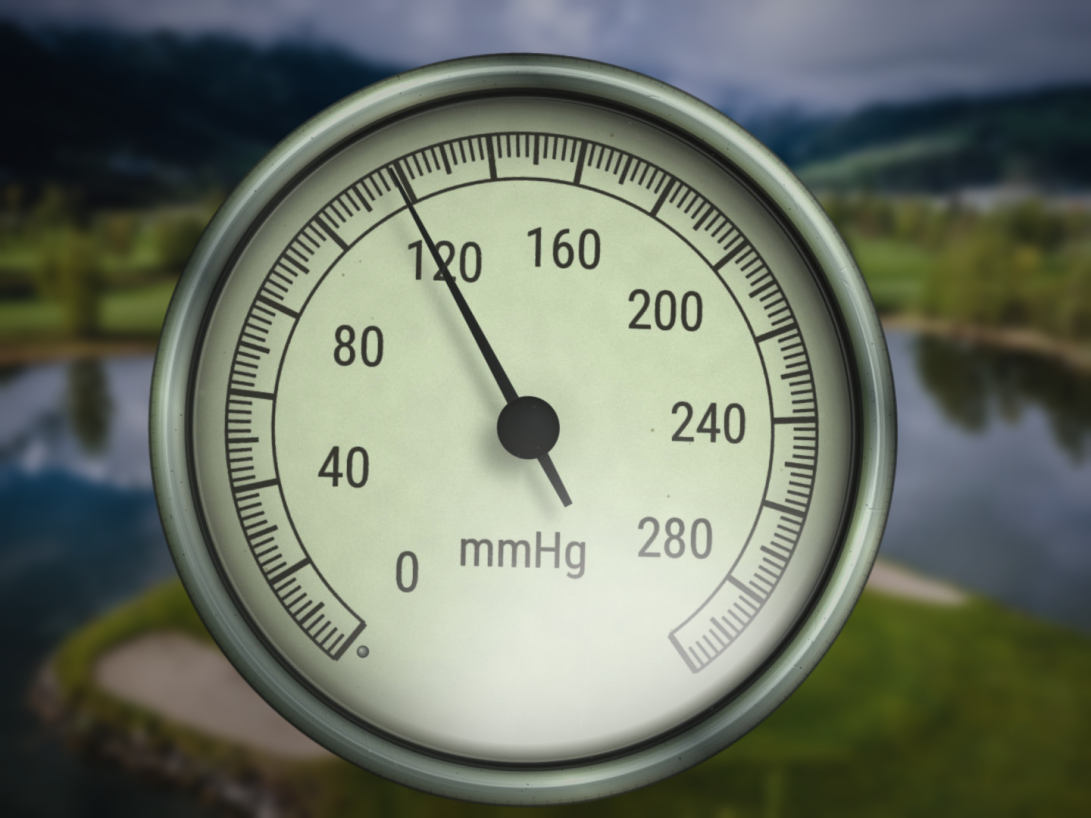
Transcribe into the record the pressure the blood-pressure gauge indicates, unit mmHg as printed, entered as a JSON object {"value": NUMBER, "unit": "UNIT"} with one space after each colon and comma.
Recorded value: {"value": 118, "unit": "mmHg"}
